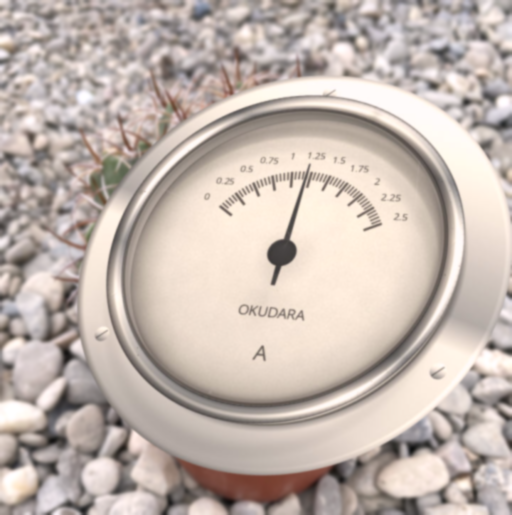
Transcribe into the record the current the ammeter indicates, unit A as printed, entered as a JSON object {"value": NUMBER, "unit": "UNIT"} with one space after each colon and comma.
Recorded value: {"value": 1.25, "unit": "A"}
